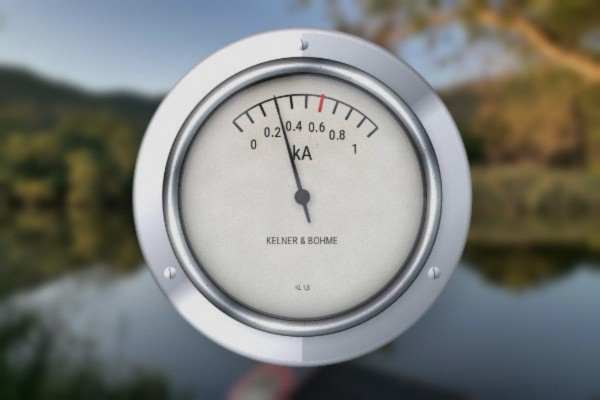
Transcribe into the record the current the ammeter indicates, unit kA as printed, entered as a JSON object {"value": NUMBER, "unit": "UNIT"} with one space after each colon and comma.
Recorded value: {"value": 0.3, "unit": "kA"}
